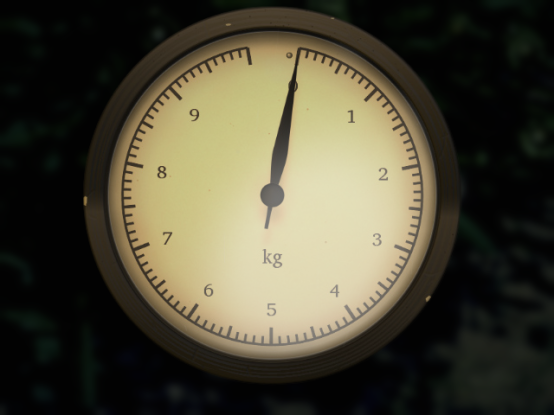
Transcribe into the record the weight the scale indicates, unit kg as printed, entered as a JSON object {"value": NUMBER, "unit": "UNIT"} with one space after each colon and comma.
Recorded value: {"value": 0, "unit": "kg"}
